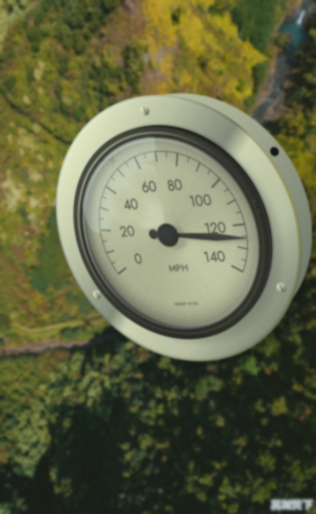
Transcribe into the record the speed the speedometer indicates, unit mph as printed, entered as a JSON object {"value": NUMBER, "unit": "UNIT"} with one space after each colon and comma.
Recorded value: {"value": 125, "unit": "mph"}
